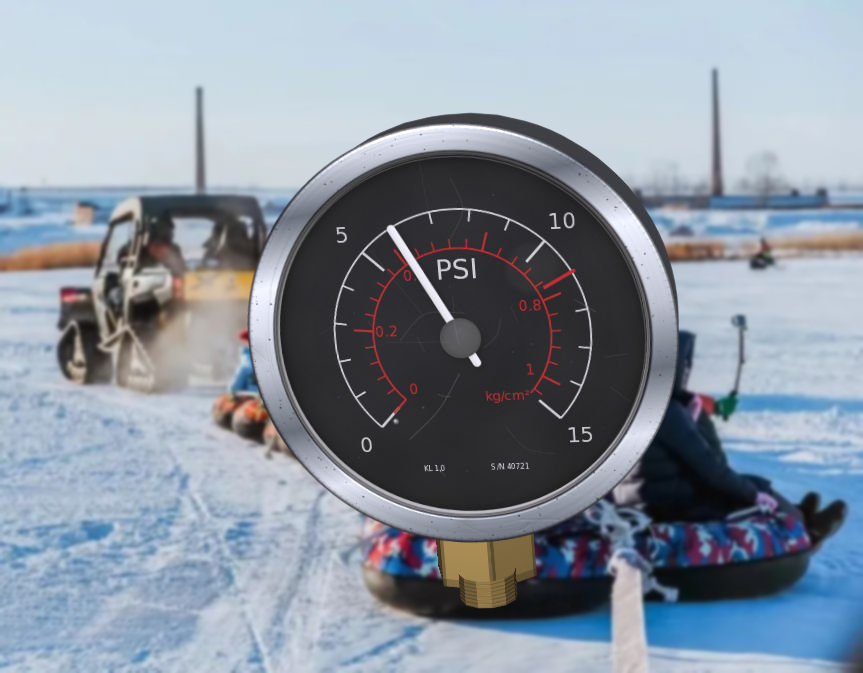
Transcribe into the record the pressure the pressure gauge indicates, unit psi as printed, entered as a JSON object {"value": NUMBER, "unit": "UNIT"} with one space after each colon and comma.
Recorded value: {"value": 6, "unit": "psi"}
